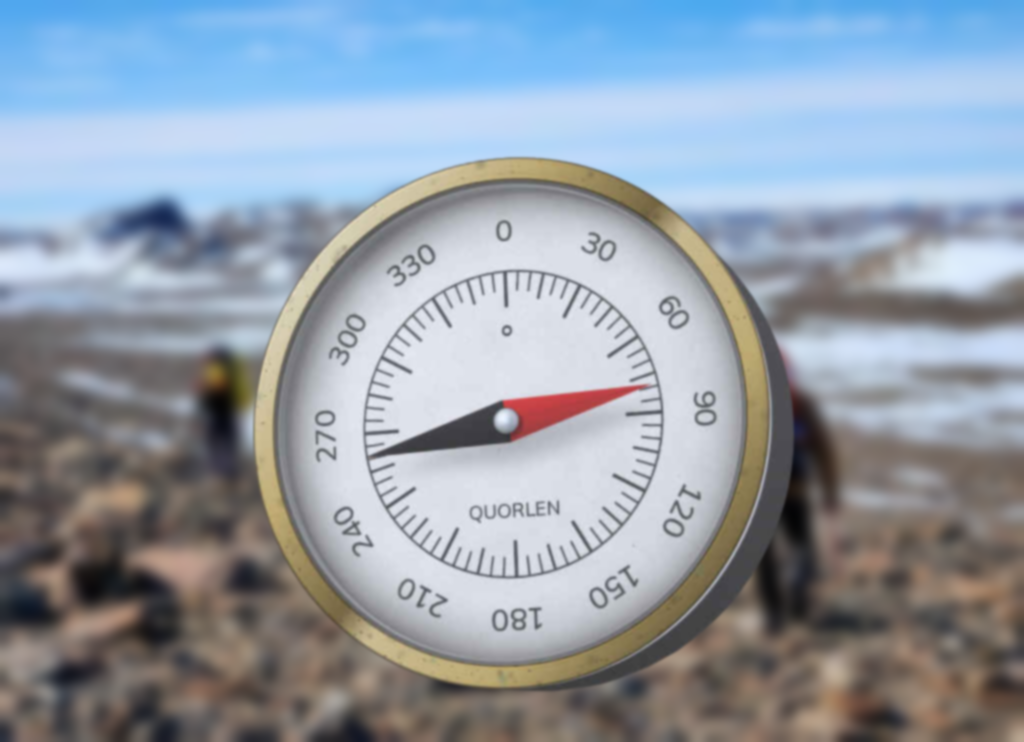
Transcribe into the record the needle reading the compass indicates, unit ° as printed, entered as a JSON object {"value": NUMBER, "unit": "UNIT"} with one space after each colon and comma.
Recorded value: {"value": 80, "unit": "°"}
